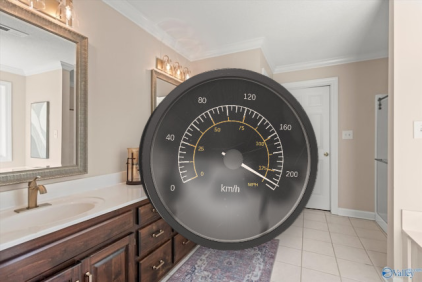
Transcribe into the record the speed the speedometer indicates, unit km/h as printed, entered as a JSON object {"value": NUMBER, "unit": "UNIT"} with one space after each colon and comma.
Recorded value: {"value": 215, "unit": "km/h"}
